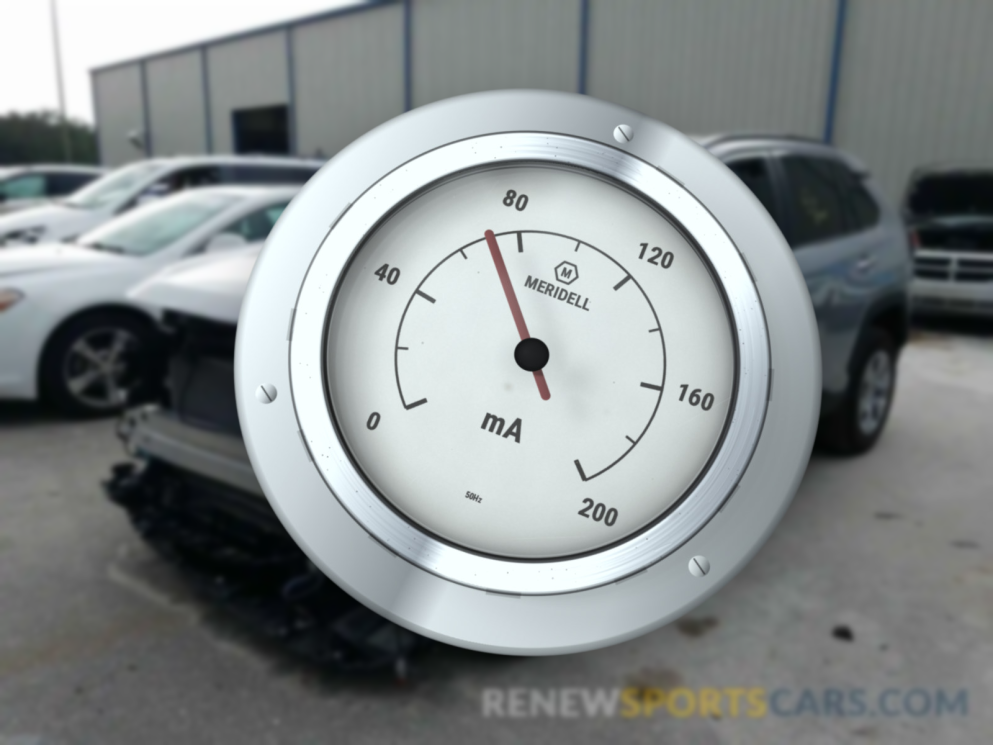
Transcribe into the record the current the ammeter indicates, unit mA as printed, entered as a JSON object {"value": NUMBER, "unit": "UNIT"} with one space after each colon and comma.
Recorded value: {"value": 70, "unit": "mA"}
